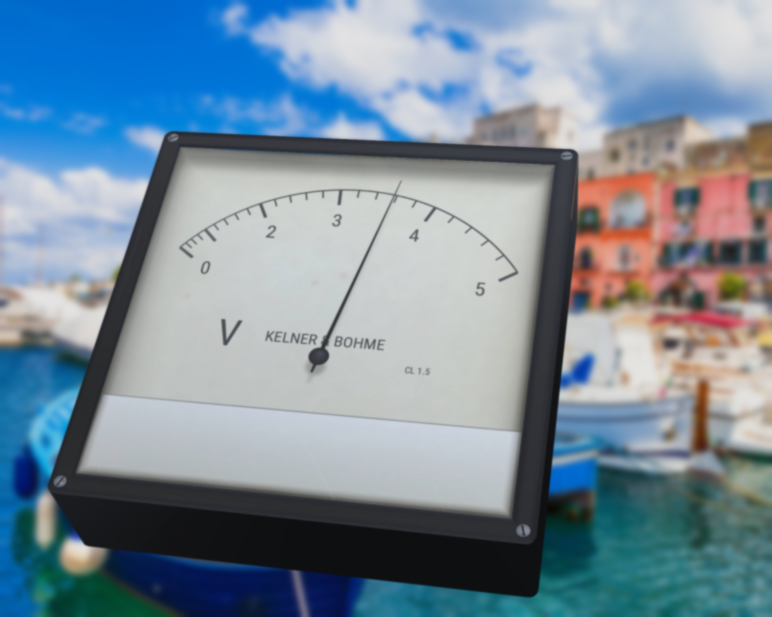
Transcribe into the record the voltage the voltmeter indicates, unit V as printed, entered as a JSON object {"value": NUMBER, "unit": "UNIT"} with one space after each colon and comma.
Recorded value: {"value": 3.6, "unit": "V"}
